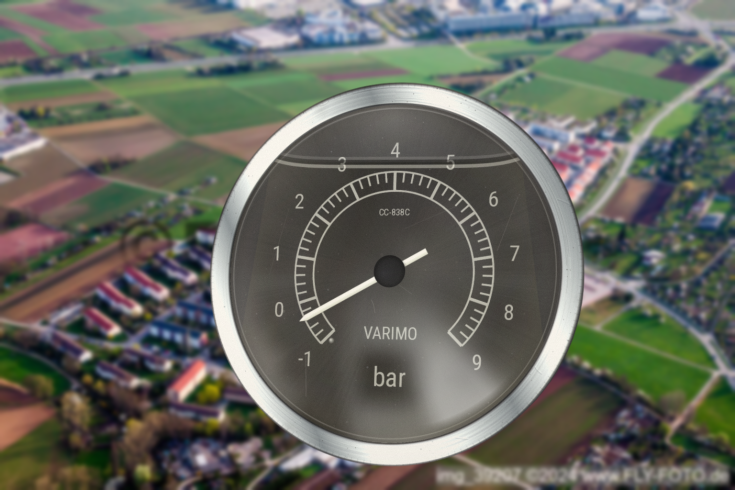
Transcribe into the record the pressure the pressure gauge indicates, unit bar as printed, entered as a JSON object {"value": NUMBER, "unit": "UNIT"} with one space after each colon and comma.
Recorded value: {"value": -0.4, "unit": "bar"}
